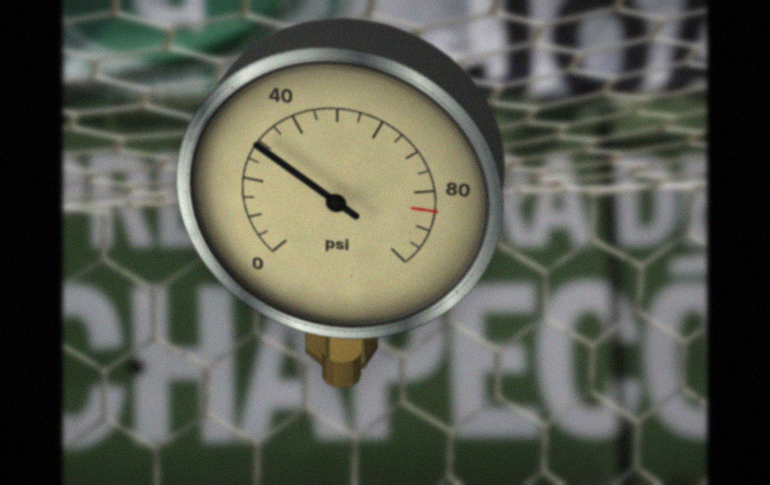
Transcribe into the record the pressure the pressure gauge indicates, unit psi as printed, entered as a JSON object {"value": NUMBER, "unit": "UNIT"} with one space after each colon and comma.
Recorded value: {"value": 30, "unit": "psi"}
